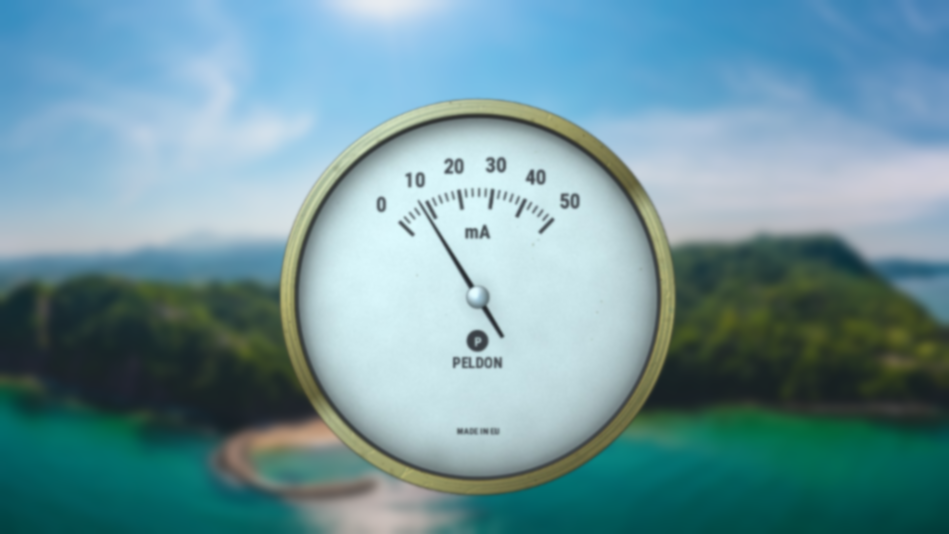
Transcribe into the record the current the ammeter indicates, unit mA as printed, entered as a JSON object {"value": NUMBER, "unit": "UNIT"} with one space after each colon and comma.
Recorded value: {"value": 8, "unit": "mA"}
